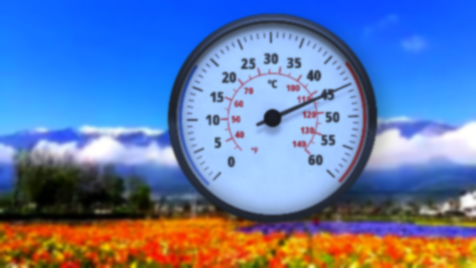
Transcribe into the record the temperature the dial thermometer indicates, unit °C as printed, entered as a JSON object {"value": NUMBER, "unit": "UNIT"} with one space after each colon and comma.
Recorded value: {"value": 45, "unit": "°C"}
